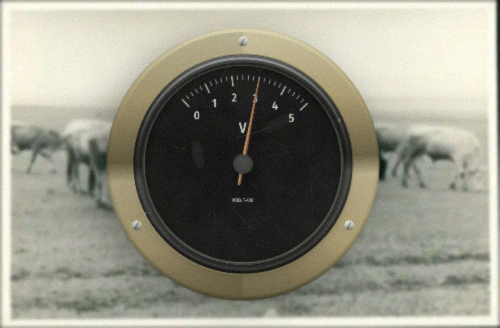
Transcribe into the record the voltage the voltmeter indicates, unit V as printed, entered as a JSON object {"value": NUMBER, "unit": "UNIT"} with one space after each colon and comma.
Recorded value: {"value": 3, "unit": "V"}
